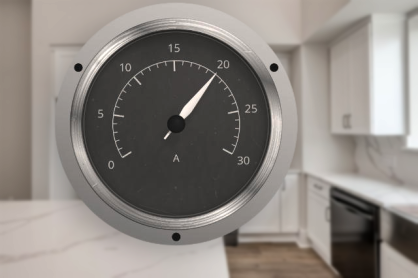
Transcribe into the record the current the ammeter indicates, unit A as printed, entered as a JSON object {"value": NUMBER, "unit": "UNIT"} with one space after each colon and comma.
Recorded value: {"value": 20, "unit": "A"}
